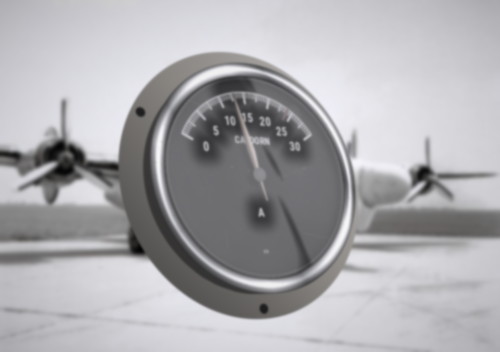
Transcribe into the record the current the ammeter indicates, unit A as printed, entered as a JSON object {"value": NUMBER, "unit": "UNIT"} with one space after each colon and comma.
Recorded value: {"value": 12.5, "unit": "A"}
